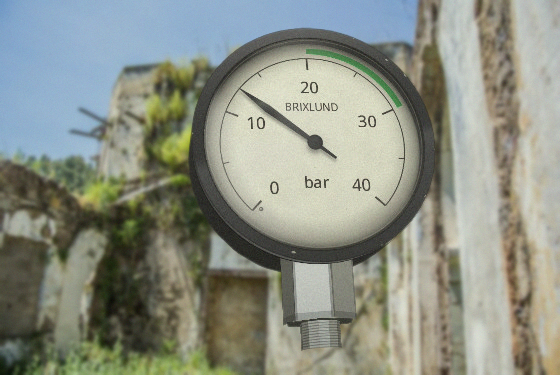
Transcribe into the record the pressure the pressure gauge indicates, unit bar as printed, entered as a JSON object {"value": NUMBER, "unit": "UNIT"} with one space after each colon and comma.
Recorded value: {"value": 12.5, "unit": "bar"}
